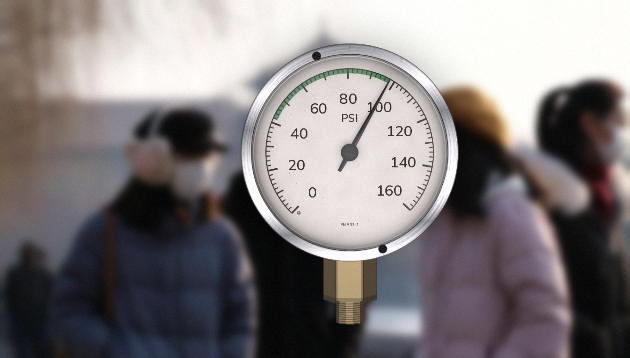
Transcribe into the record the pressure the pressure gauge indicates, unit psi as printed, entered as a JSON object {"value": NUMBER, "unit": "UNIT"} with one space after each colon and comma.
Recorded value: {"value": 98, "unit": "psi"}
